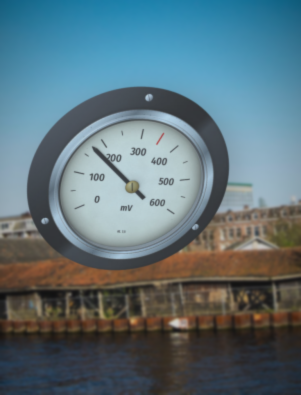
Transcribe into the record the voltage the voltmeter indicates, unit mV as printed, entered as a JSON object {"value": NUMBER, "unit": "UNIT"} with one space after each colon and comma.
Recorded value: {"value": 175, "unit": "mV"}
